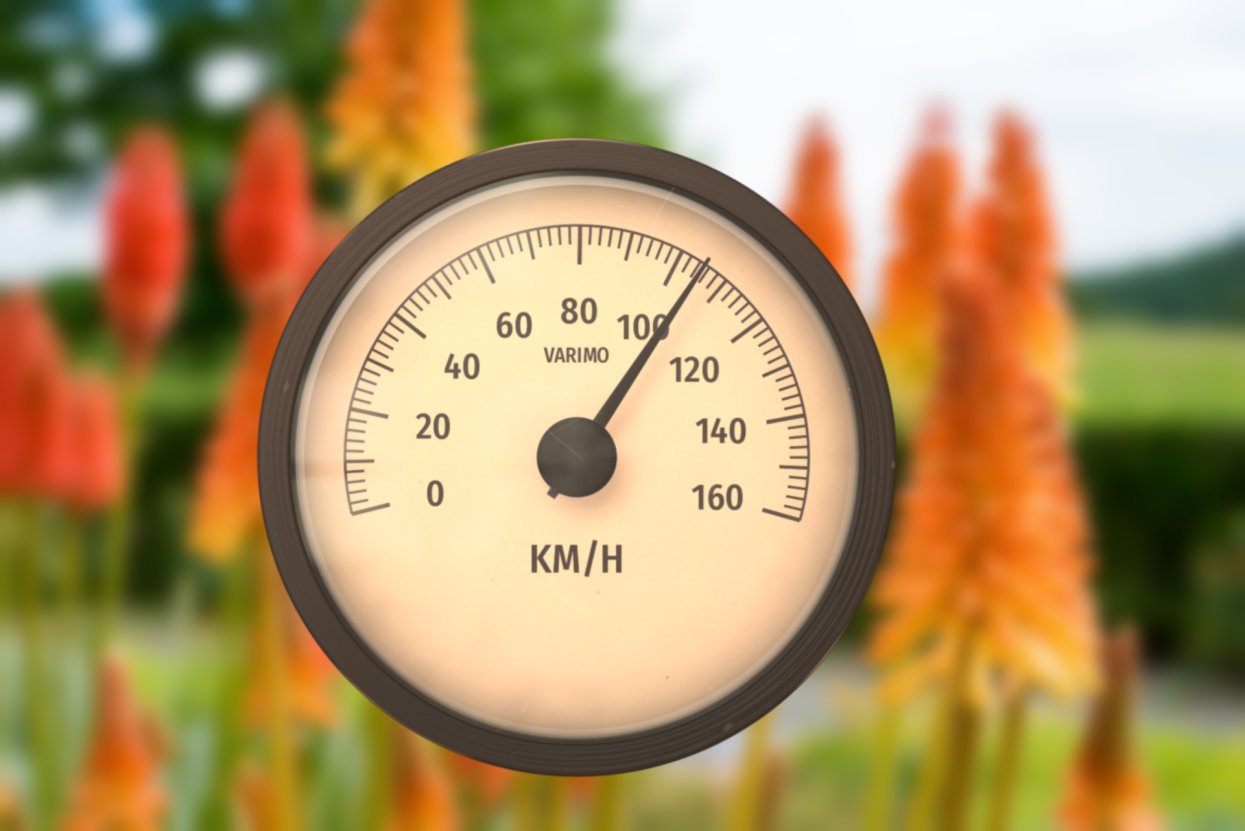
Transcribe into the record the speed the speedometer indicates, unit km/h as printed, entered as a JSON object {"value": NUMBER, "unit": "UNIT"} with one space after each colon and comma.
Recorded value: {"value": 105, "unit": "km/h"}
